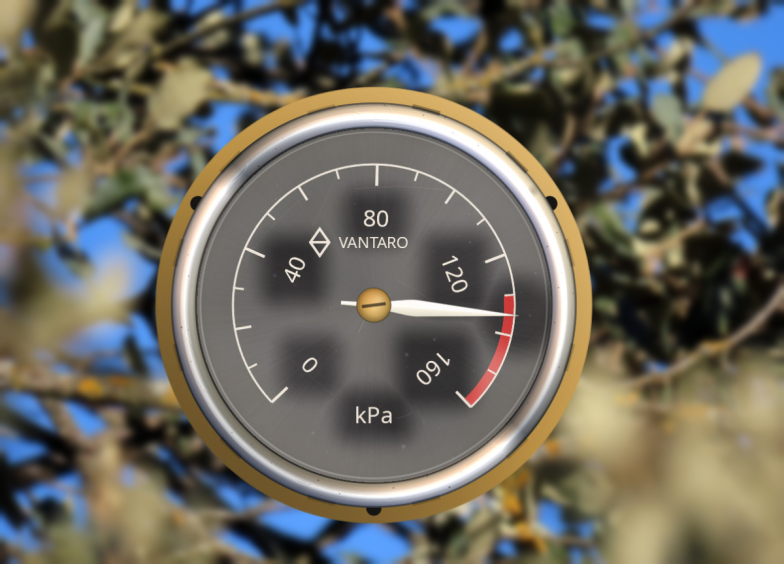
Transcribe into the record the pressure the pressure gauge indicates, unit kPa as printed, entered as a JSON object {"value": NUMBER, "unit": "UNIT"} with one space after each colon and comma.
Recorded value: {"value": 135, "unit": "kPa"}
